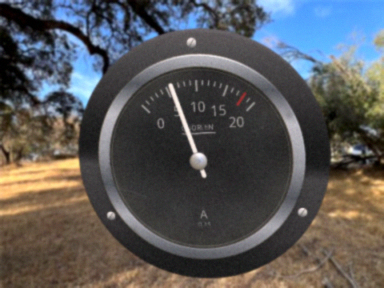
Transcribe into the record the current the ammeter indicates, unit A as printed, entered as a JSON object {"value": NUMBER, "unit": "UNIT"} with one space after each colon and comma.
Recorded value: {"value": 6, "unit": "A"}
